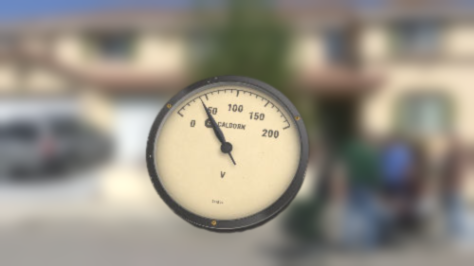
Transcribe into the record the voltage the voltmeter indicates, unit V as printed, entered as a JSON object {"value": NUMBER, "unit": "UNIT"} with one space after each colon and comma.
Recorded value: {"value": 40, "unit": "V"}
